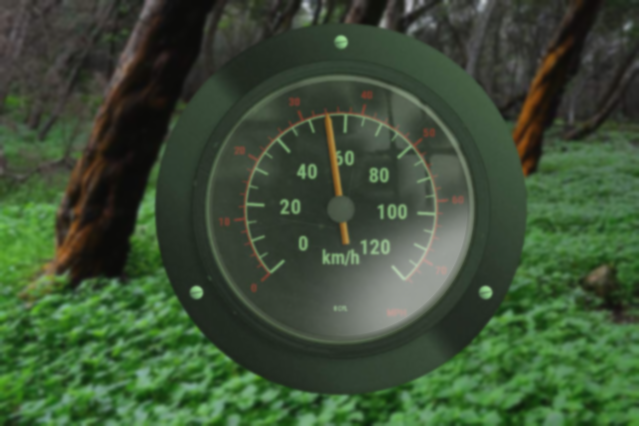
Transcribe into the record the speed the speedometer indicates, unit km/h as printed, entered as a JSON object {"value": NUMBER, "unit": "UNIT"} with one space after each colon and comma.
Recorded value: {"value": 55, "unit": "km/h"}
